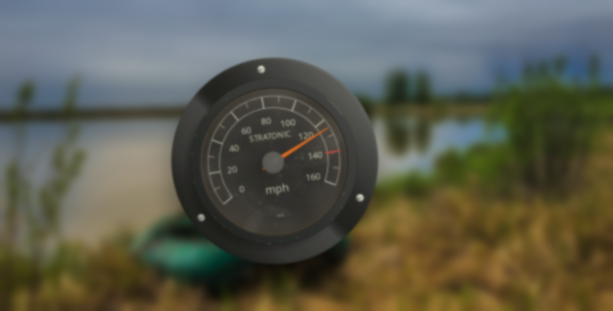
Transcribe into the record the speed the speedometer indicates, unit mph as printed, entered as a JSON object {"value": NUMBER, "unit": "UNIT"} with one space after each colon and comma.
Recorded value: {"value": 125, "unit": "mph"}
